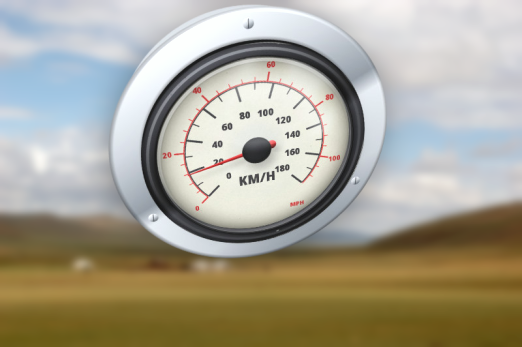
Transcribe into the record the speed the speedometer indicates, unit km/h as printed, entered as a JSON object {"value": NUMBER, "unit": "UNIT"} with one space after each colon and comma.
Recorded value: {"value": 20, "unit": "km/h"}
